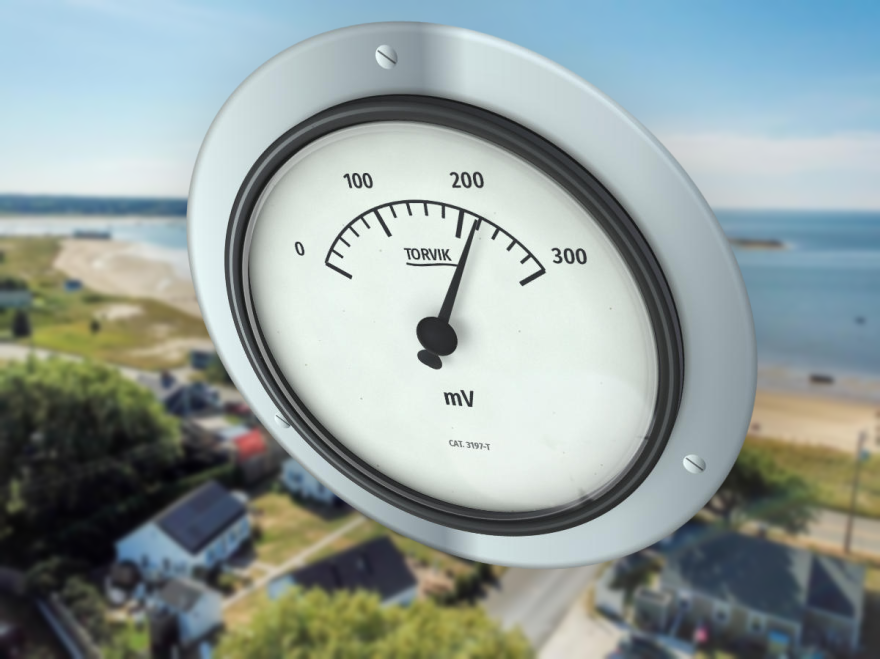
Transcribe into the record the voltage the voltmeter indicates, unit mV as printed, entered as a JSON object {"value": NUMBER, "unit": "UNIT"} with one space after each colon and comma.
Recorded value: {"value": 220, "unit": "mV"}
